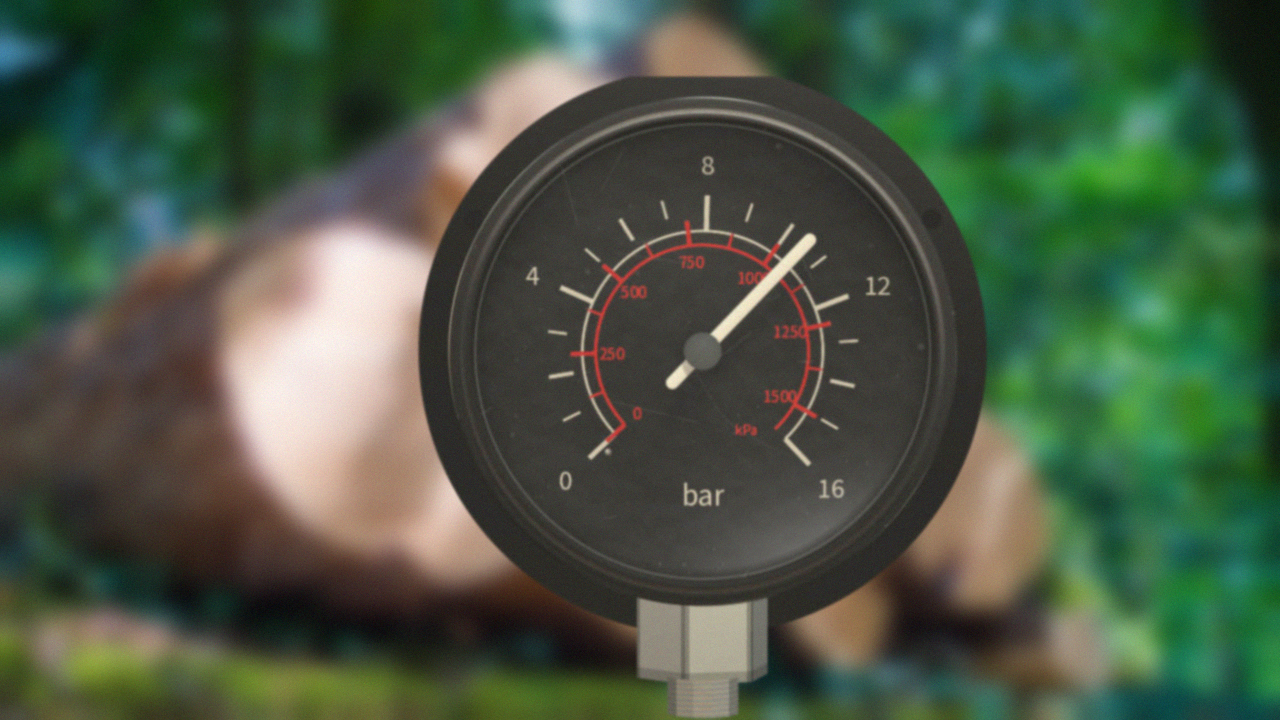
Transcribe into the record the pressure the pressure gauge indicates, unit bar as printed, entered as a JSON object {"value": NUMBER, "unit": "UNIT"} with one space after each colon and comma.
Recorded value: {"value": 10.5, "unit": "bar"}
